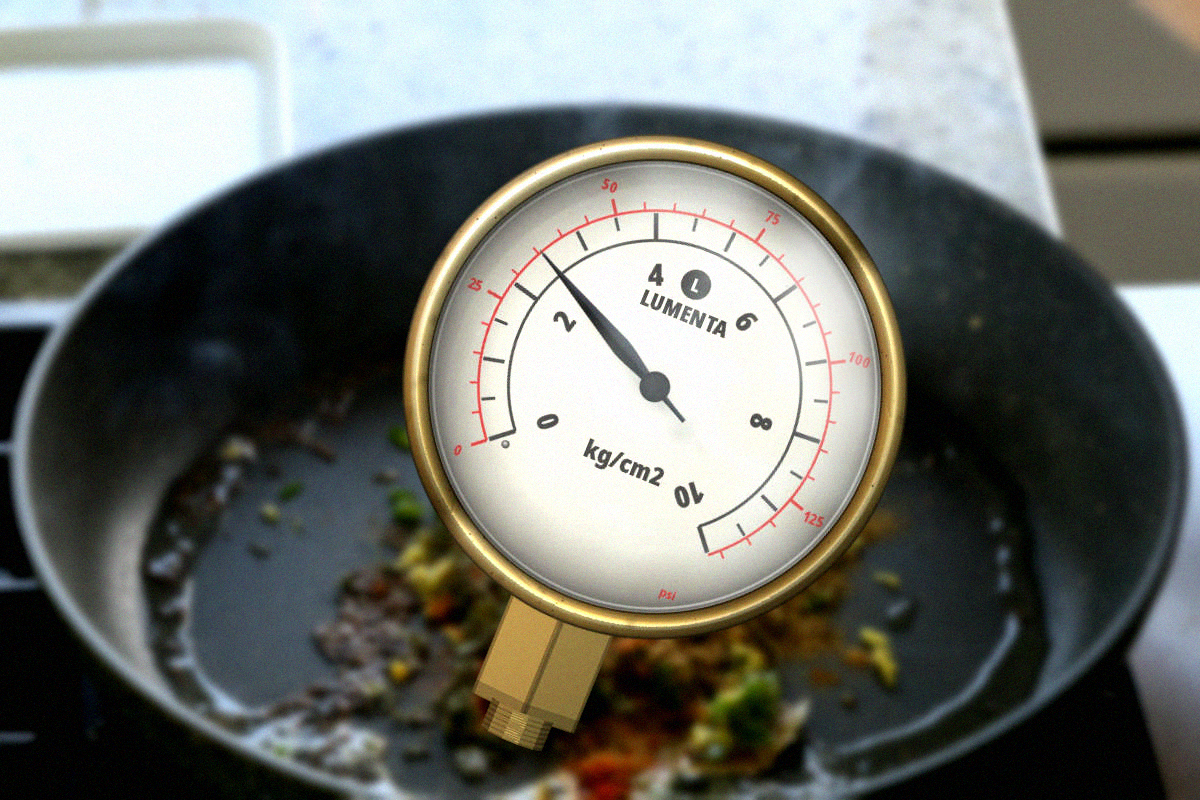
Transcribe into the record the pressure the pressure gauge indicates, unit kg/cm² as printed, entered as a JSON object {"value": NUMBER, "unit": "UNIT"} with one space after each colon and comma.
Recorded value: {"value": 2.5, "unit": "kg/cm²"}
